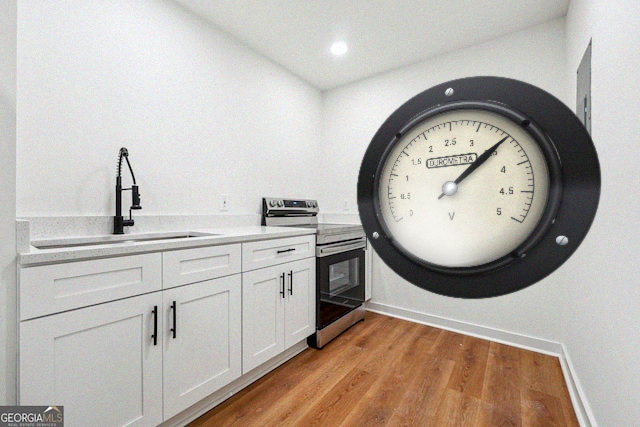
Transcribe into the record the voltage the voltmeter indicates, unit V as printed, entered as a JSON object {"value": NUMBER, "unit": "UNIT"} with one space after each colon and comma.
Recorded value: {"value": 3.5, "unit": "V"}
